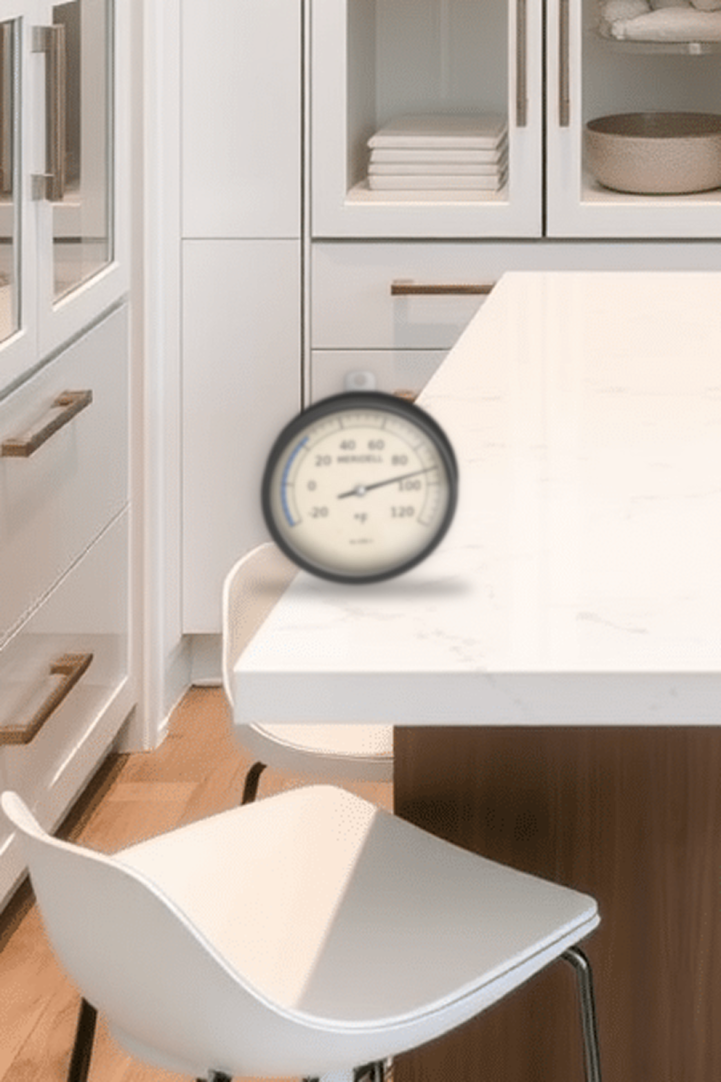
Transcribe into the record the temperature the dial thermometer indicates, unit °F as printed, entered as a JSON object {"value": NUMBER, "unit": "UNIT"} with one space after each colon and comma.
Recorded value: {"value": 92, "unit": "°F"}
